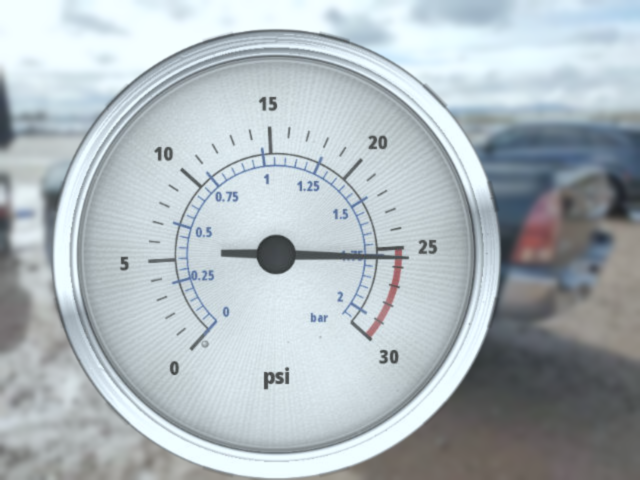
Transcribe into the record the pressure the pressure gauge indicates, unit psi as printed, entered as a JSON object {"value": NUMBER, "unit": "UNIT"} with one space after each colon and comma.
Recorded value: {"value": 25.5, "unit": "psi"}
